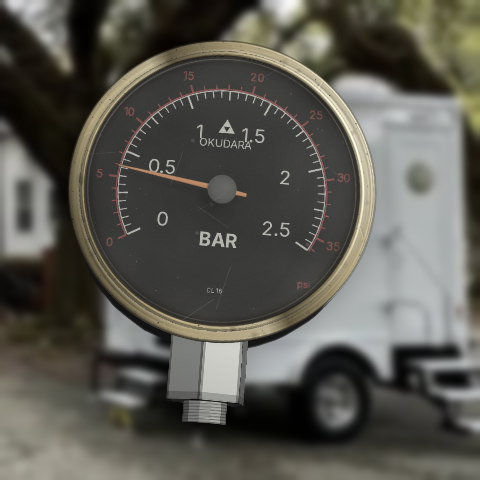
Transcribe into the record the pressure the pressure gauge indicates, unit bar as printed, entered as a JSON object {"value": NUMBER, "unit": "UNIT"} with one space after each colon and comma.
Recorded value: {"value": 0.4, "unit": "bar"}
